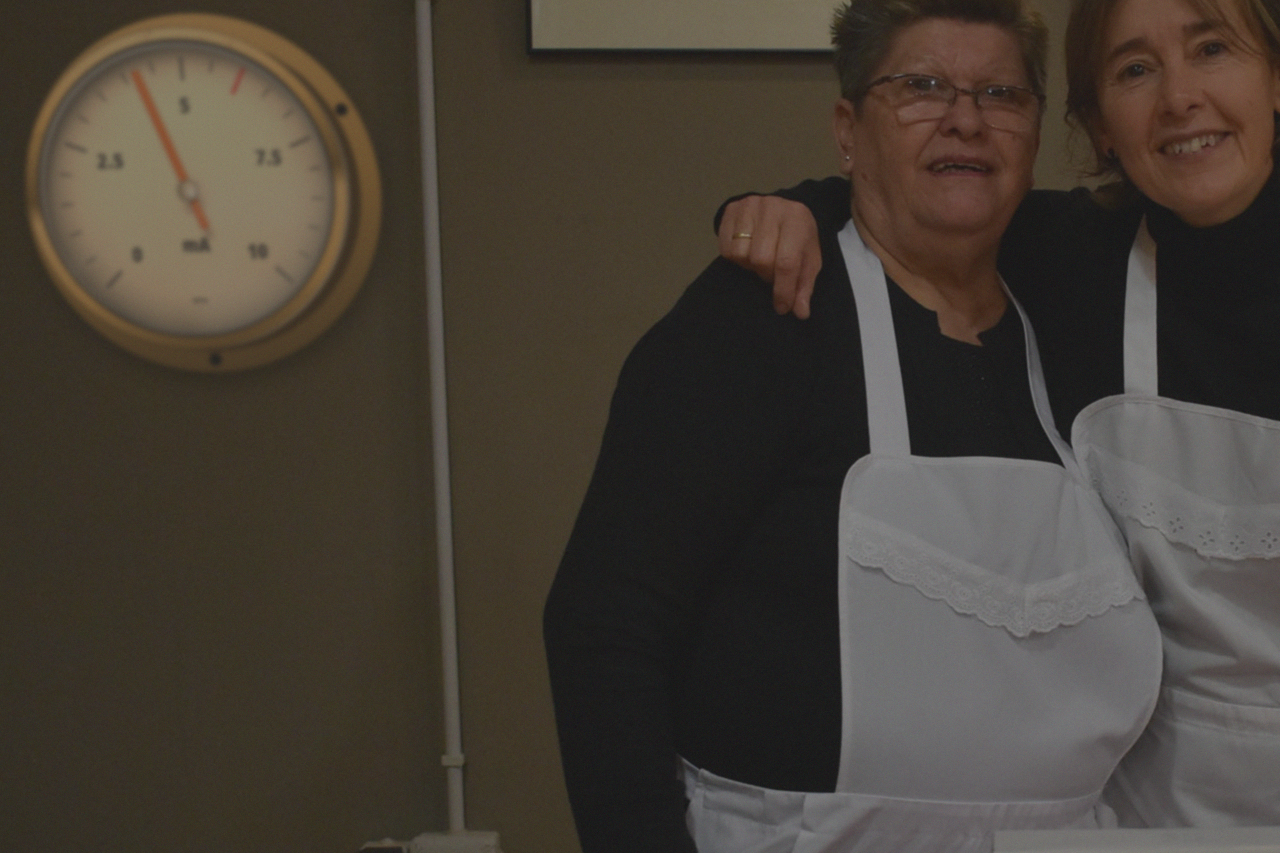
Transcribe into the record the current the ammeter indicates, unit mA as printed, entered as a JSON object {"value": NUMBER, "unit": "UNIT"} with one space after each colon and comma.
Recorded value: {"value": 4.25, "unit": "mA"}
